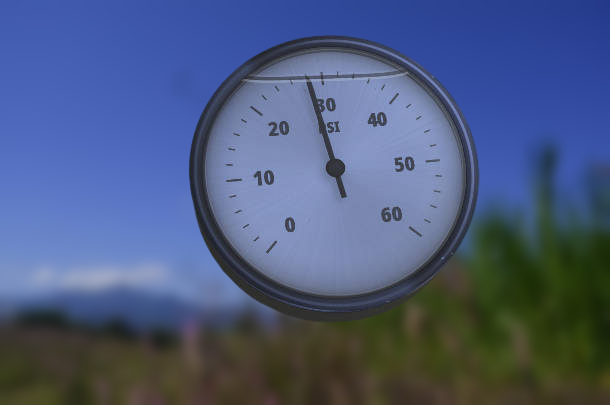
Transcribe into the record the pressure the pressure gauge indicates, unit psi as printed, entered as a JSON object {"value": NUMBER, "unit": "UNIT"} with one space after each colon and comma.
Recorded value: {"value": 28, "unit": "psi"}
